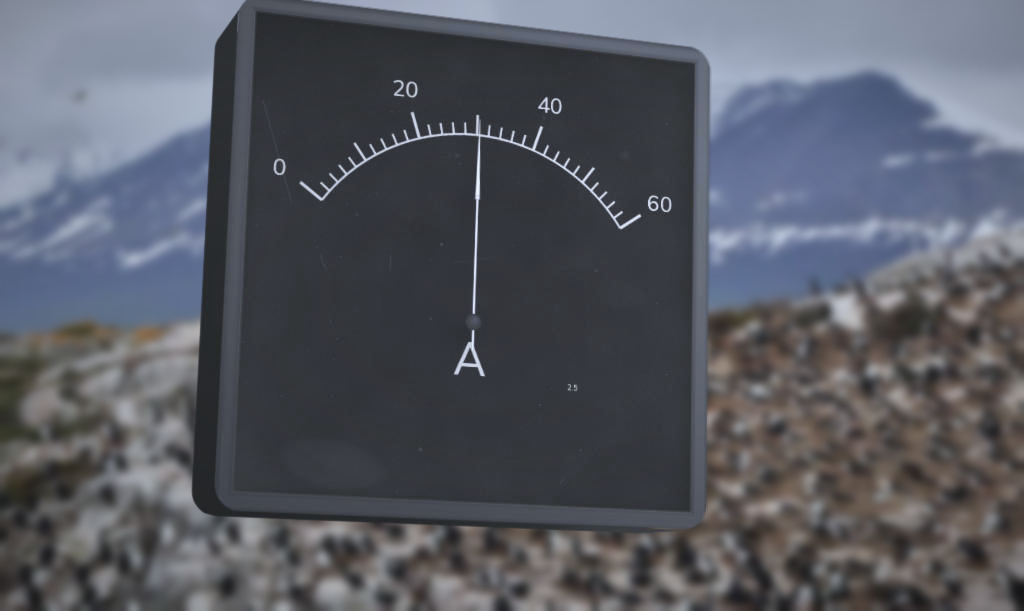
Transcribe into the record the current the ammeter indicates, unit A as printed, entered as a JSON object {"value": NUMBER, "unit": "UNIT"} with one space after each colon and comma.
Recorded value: {"value": 30, "unit": "A"}
